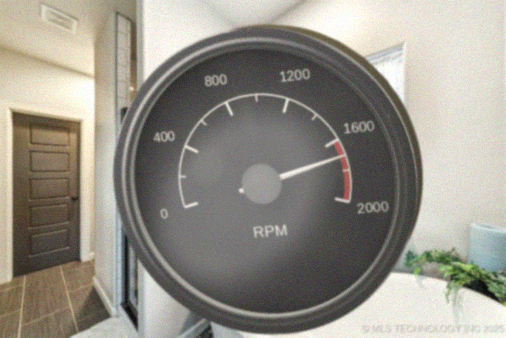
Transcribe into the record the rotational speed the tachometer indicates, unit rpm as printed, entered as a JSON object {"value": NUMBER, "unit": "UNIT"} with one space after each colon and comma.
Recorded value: {"value": 1700, "unit": "rpm"}
